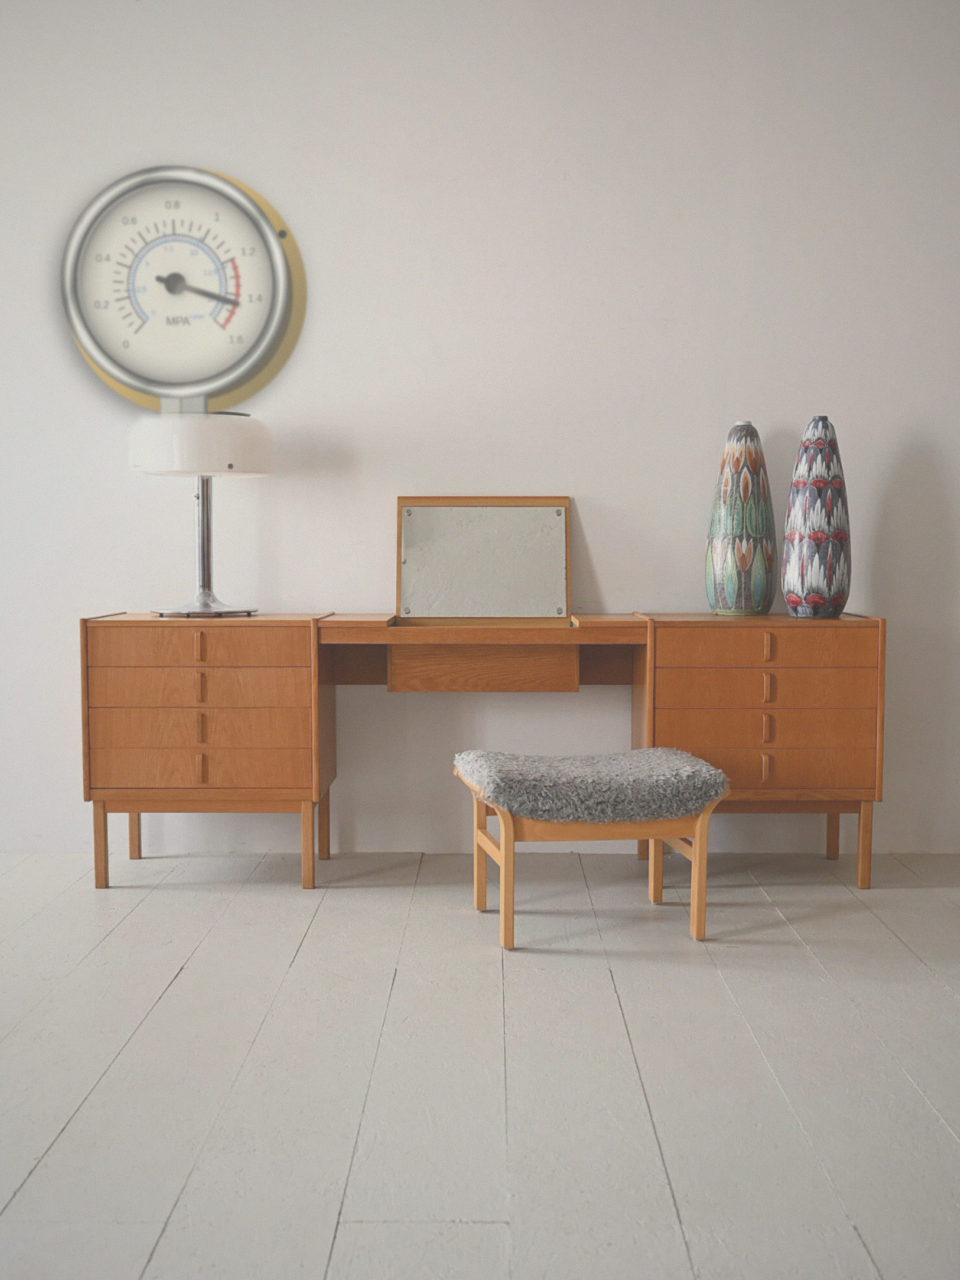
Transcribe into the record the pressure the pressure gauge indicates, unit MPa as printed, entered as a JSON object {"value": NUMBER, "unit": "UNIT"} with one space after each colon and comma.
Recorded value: {"value": 1.45, "unit": "MPa"}
